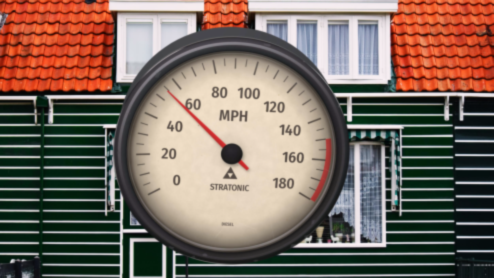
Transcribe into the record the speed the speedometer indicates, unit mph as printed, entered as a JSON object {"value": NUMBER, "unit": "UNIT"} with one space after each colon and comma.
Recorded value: {"value": 55, "unit": "mph"}
